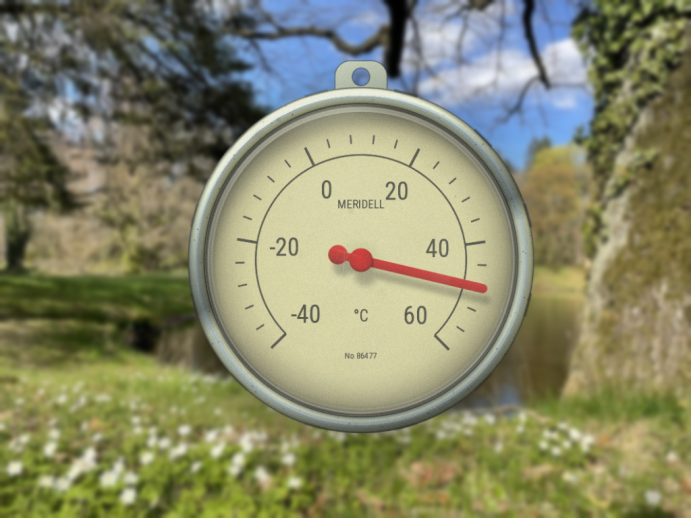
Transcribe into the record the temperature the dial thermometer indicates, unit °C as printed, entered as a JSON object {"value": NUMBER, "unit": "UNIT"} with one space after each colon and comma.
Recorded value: {"value": 48, "unit": "°C"}
